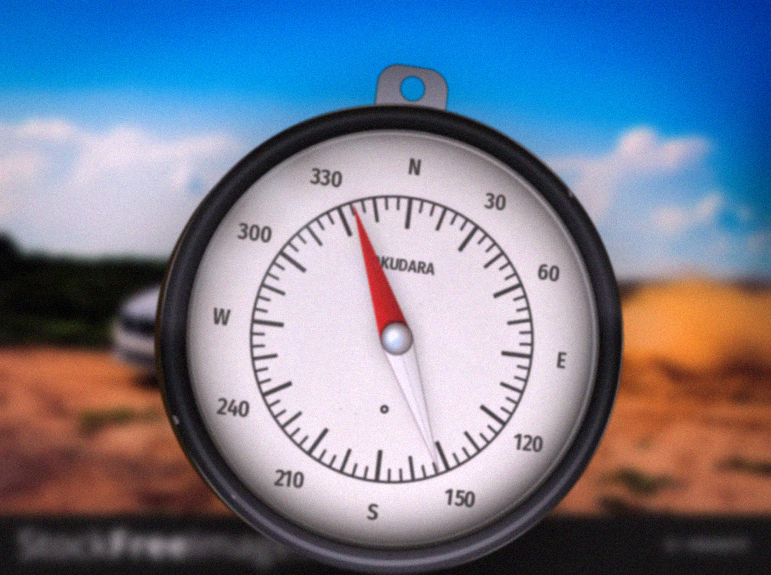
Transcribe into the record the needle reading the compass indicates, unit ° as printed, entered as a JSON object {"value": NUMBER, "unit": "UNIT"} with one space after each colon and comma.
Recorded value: {"value": 335, "unit": "°"}
